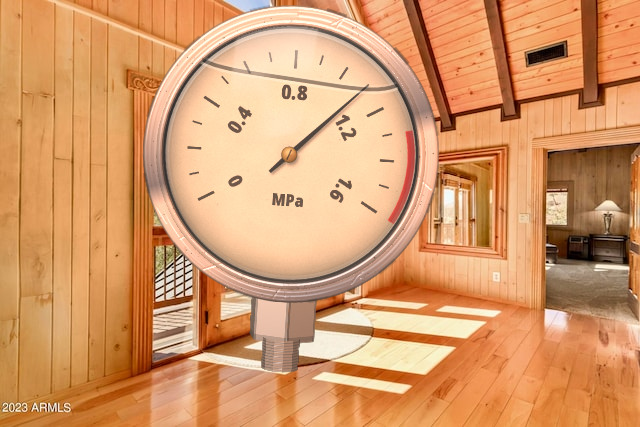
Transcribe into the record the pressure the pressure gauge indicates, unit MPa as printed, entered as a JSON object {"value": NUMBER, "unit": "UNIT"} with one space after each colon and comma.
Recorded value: {"value": 1.1, "unit": "MPa"}
